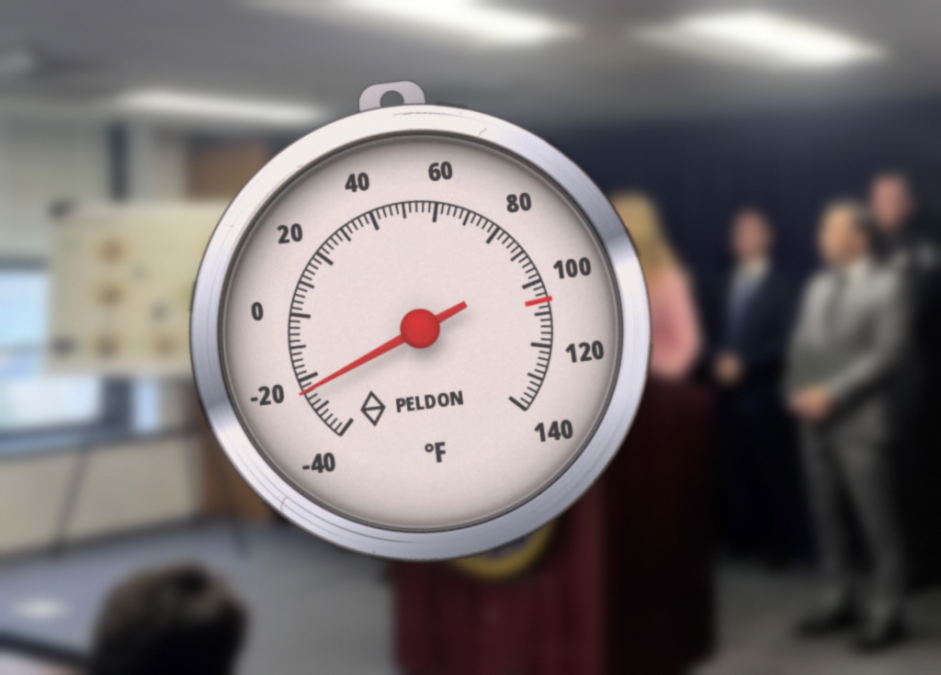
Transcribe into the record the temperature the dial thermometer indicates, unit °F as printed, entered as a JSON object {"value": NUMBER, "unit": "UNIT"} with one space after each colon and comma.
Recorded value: {"value": -24, "unit": "°F"}
